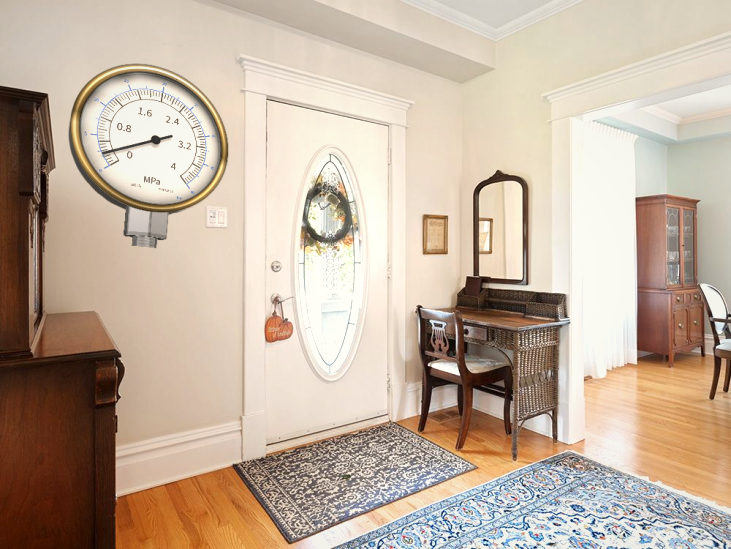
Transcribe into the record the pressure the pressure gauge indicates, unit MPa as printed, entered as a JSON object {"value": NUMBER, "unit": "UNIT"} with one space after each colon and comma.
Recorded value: {"value": 0.2, "unit": "MPa"}
